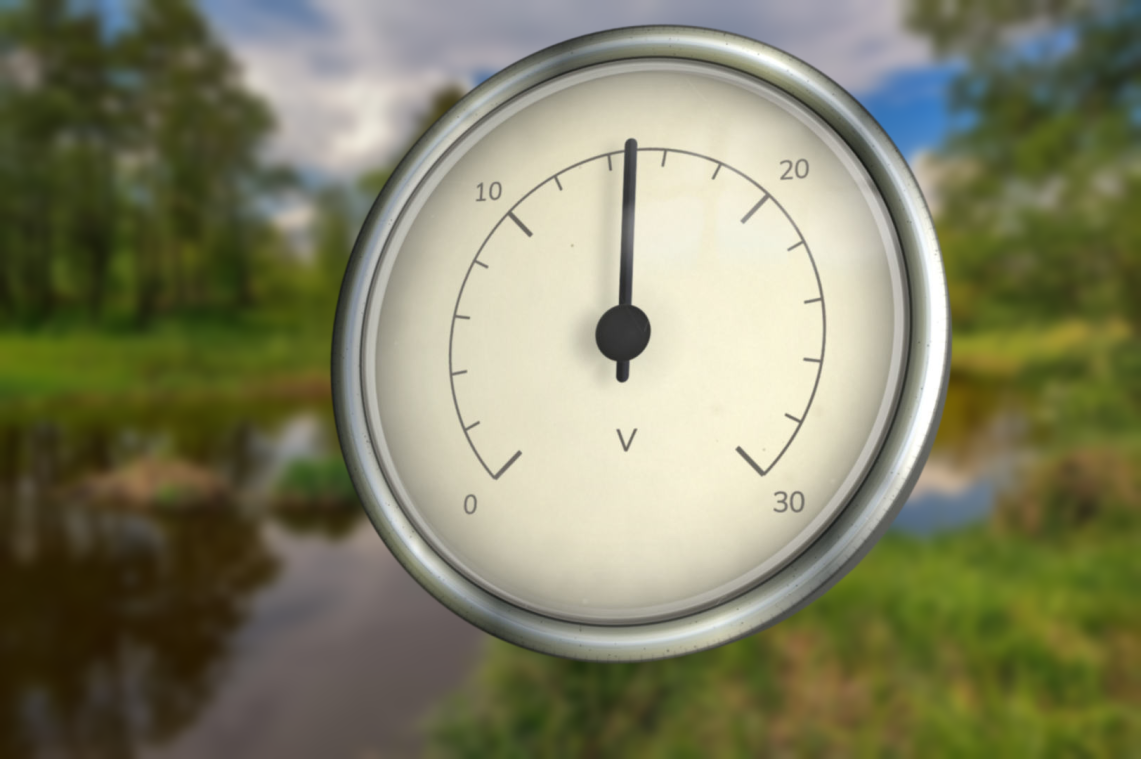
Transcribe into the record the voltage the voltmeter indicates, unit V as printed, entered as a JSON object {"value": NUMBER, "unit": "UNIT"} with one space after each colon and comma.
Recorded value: {"value": 15, "unit": "V"}
